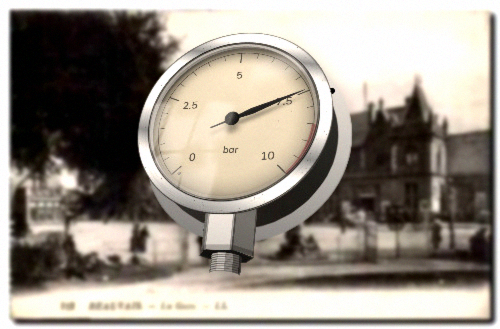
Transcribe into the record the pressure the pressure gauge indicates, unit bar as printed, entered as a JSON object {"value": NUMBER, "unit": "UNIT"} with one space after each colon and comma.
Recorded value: {"value": 7.5, "unit": "bar"}
